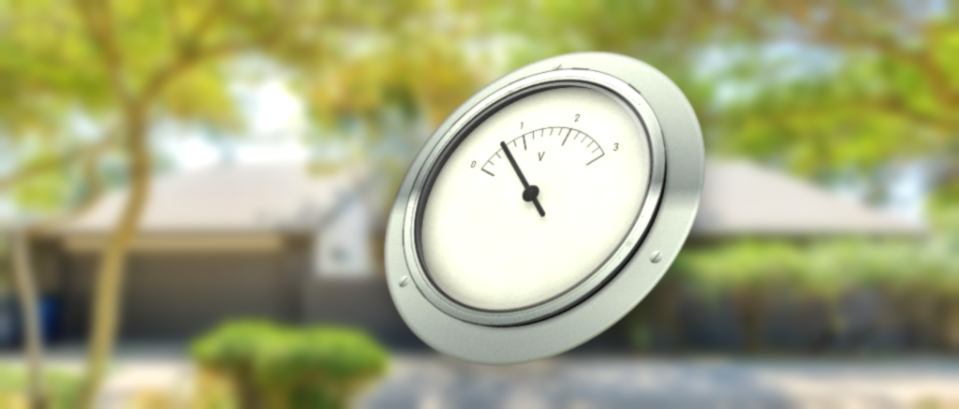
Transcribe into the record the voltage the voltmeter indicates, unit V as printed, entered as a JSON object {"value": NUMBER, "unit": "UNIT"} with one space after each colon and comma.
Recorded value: {"value": 0.6, "unit": "V"}
